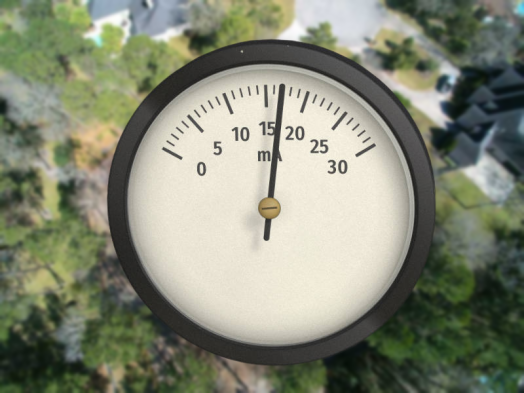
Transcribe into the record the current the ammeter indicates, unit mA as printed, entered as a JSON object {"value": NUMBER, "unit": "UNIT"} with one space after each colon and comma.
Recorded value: {"value": 17, "unit": "mA"}
